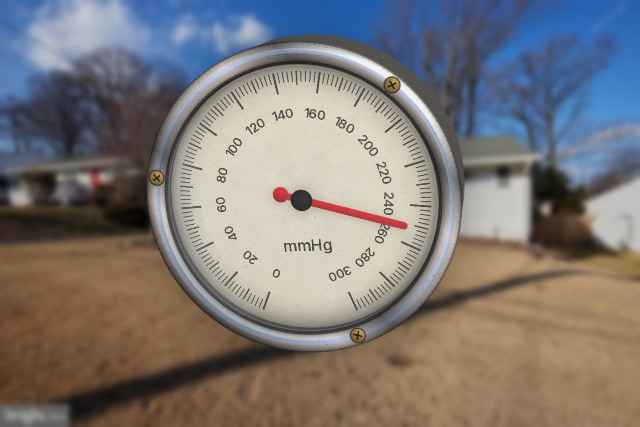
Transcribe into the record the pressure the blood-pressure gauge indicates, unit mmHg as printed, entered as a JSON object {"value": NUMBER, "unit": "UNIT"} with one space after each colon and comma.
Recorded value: {"value": 250, "unit": "mmHg"}
